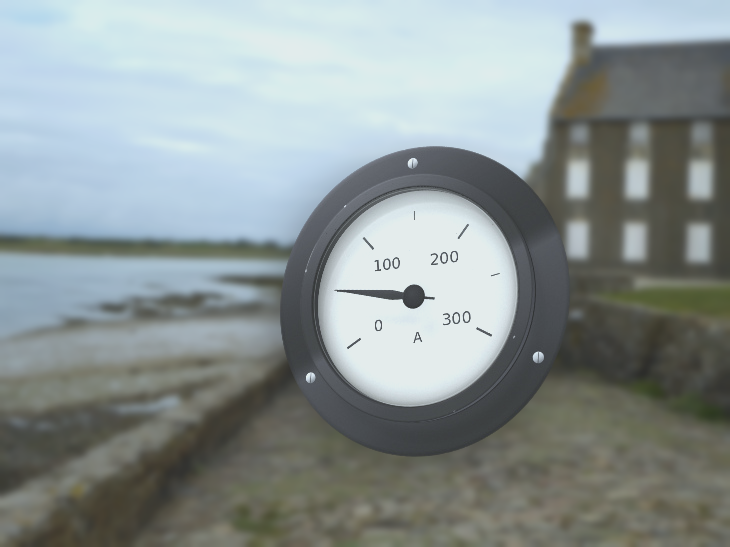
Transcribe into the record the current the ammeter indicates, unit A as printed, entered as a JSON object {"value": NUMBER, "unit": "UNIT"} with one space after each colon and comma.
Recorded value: {"value": 50, "unit": "A"}
